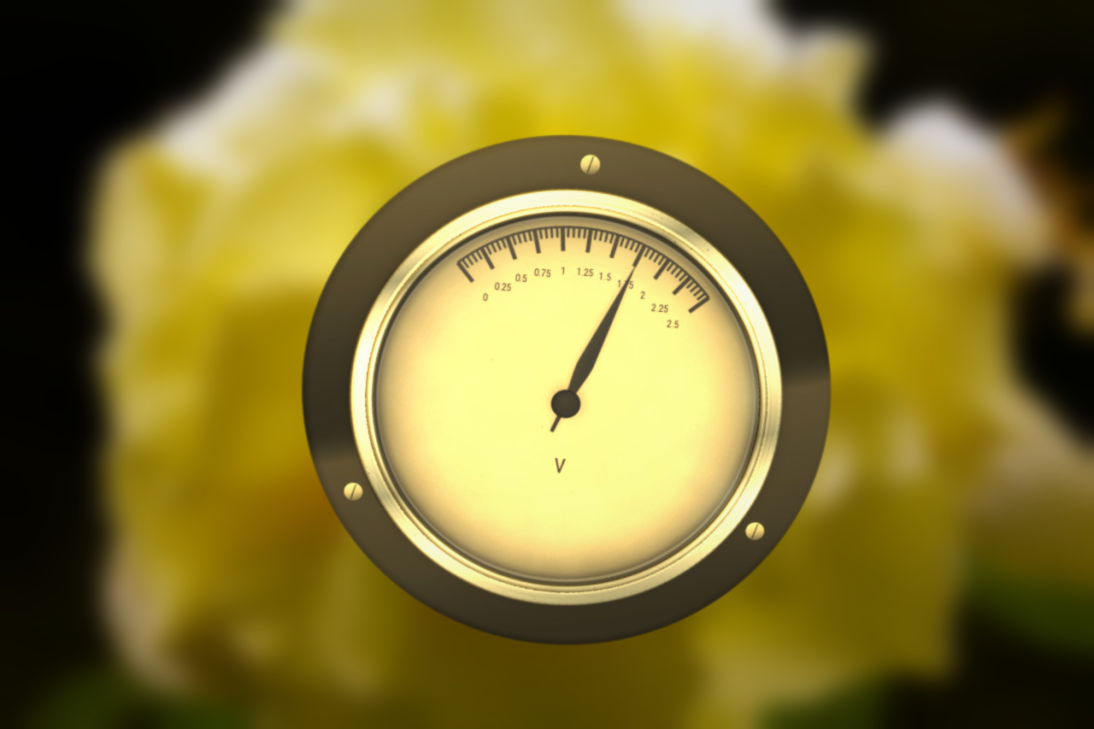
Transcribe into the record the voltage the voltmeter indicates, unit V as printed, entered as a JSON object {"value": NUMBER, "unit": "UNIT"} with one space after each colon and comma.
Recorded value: {"value": 1.75, "unit": "V"}
